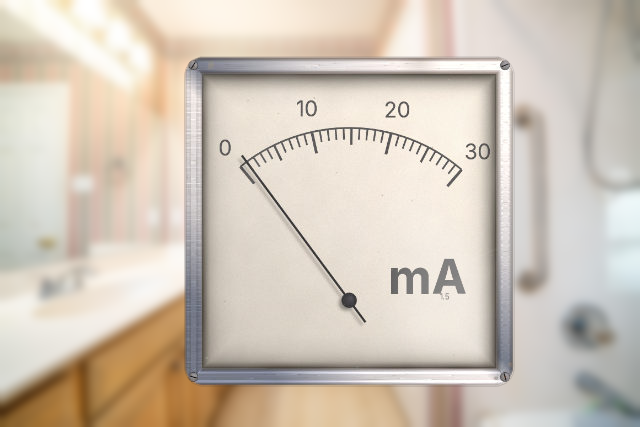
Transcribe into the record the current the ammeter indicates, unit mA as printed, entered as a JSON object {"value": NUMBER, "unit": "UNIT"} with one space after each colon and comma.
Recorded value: {"value": 1, "unit": "mA"}
